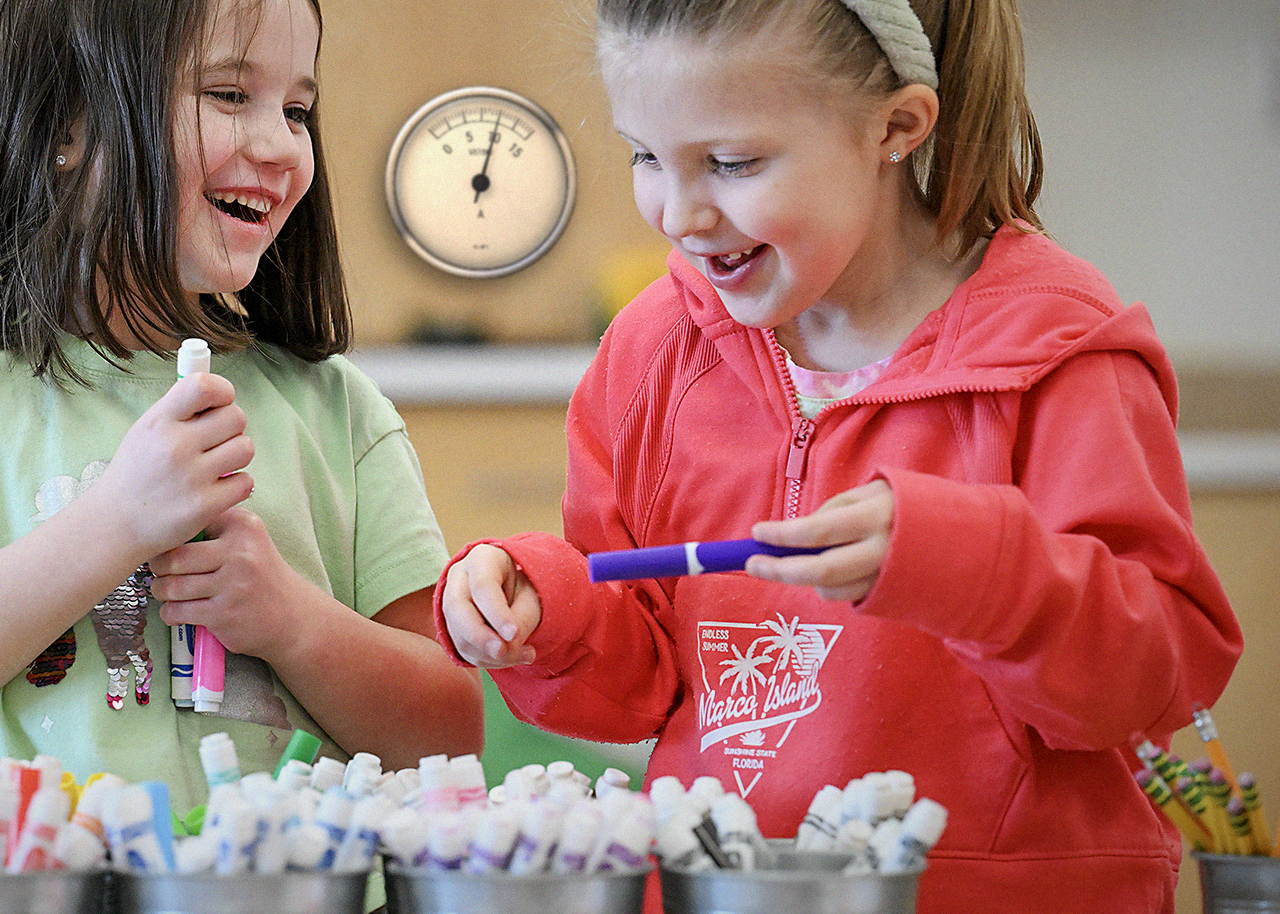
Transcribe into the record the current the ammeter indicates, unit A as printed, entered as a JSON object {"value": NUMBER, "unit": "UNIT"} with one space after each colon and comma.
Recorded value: {"value": 10, "unit": "A"}
